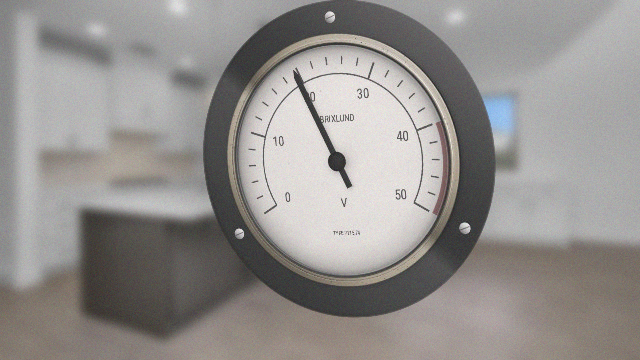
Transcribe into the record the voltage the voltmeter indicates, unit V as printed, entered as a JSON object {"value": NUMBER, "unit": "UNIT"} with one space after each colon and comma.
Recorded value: {"value": 20, "unit": "V"}
